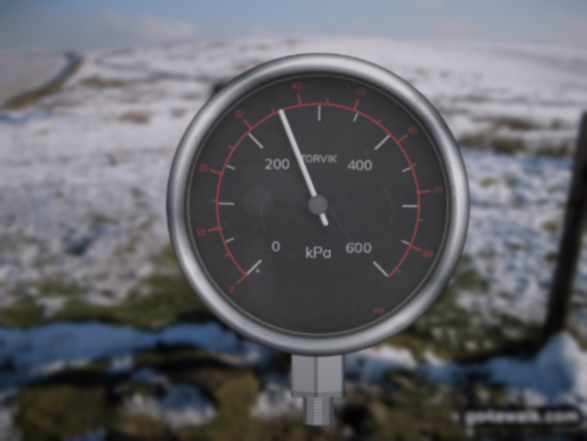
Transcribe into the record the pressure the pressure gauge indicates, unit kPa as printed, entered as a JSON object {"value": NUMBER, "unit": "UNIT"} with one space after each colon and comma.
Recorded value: {"value": 250, "unit": "kPa"}
